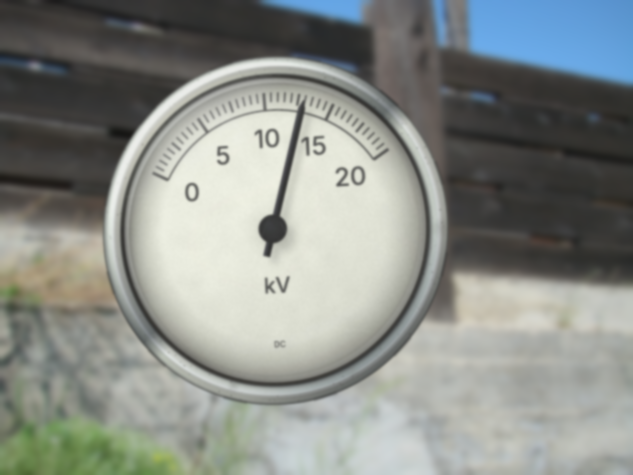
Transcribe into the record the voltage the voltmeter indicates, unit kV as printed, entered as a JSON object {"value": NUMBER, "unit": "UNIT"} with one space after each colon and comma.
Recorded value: {"value": 13, "unit": "kV"}
